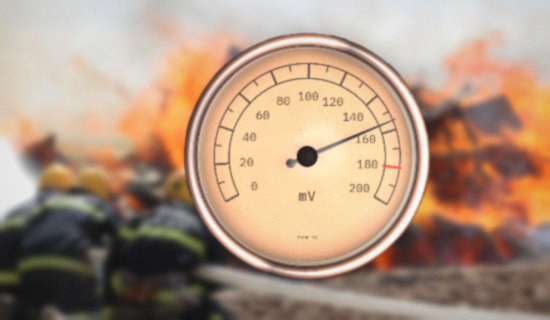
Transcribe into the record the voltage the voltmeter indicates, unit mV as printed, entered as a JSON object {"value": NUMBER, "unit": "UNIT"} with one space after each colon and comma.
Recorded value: {"value": 155, "unit": "mV"}
